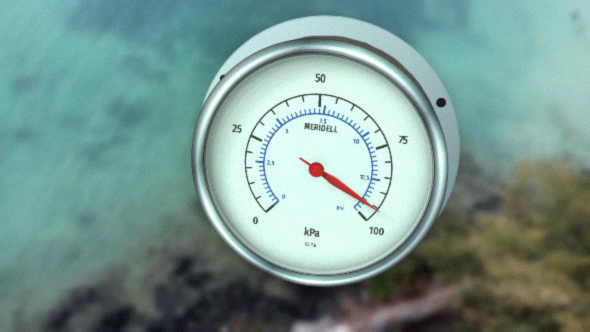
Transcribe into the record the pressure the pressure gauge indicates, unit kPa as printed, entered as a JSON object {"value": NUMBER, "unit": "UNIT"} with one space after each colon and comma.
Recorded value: {"value": 95, "unit": "kPa"}
